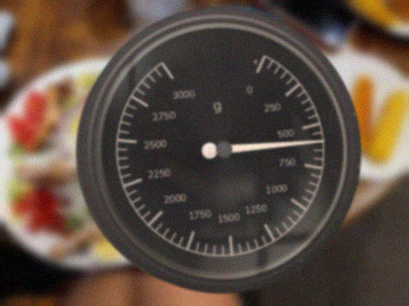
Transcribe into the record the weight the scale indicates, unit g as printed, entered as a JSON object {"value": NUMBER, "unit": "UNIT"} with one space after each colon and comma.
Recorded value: {"value": 600, "unit": "g"}
